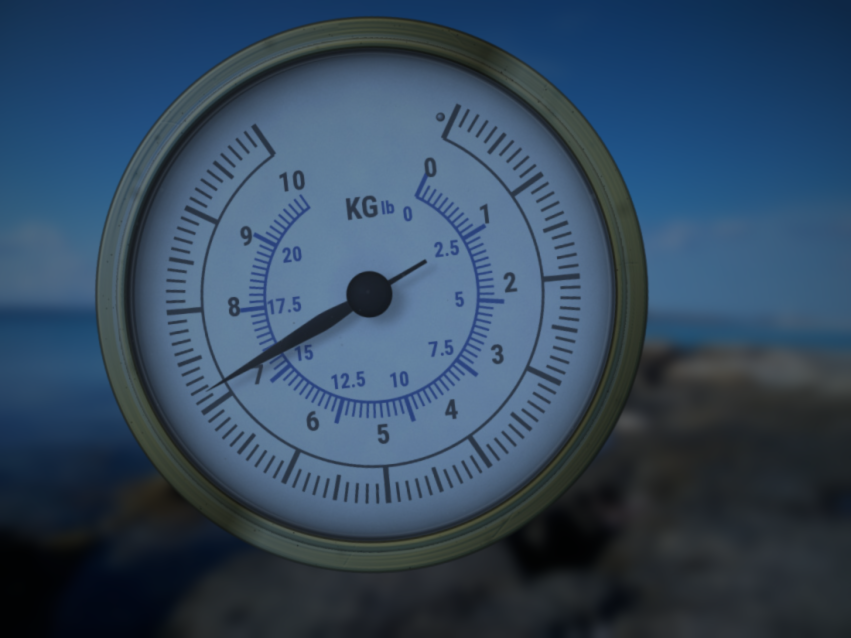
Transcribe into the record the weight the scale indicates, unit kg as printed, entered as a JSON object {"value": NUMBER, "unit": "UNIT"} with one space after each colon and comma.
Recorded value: {"value": 7.15, "unit": "kg"}
